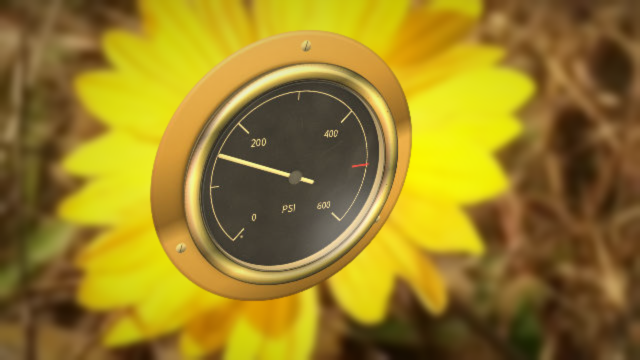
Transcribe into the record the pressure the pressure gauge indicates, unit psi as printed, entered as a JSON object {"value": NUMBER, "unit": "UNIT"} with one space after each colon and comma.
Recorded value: {"value": 150, "unit": "psi"}
